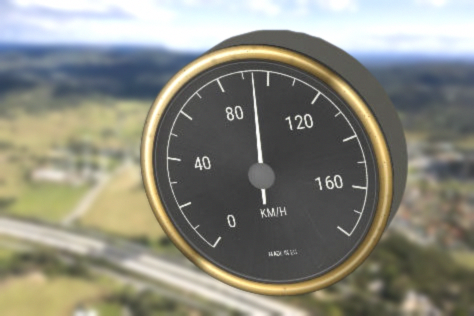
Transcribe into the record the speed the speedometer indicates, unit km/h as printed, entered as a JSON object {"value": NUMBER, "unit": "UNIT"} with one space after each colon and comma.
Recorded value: {"value": 95, "unit": "km/h"}
